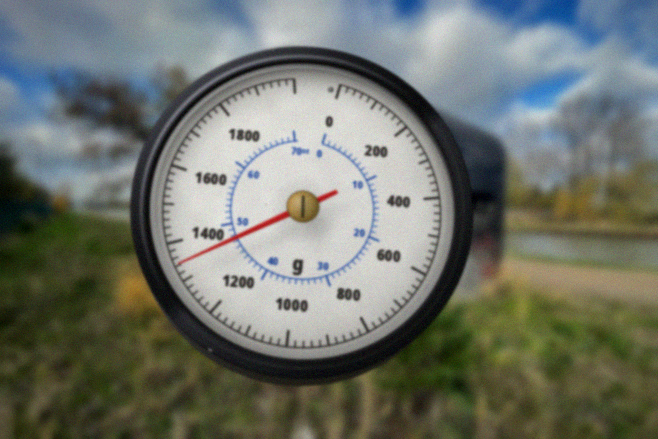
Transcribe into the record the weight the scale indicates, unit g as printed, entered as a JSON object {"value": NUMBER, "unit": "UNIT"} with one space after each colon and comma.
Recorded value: {"value": 1340, "unit": "g"}
